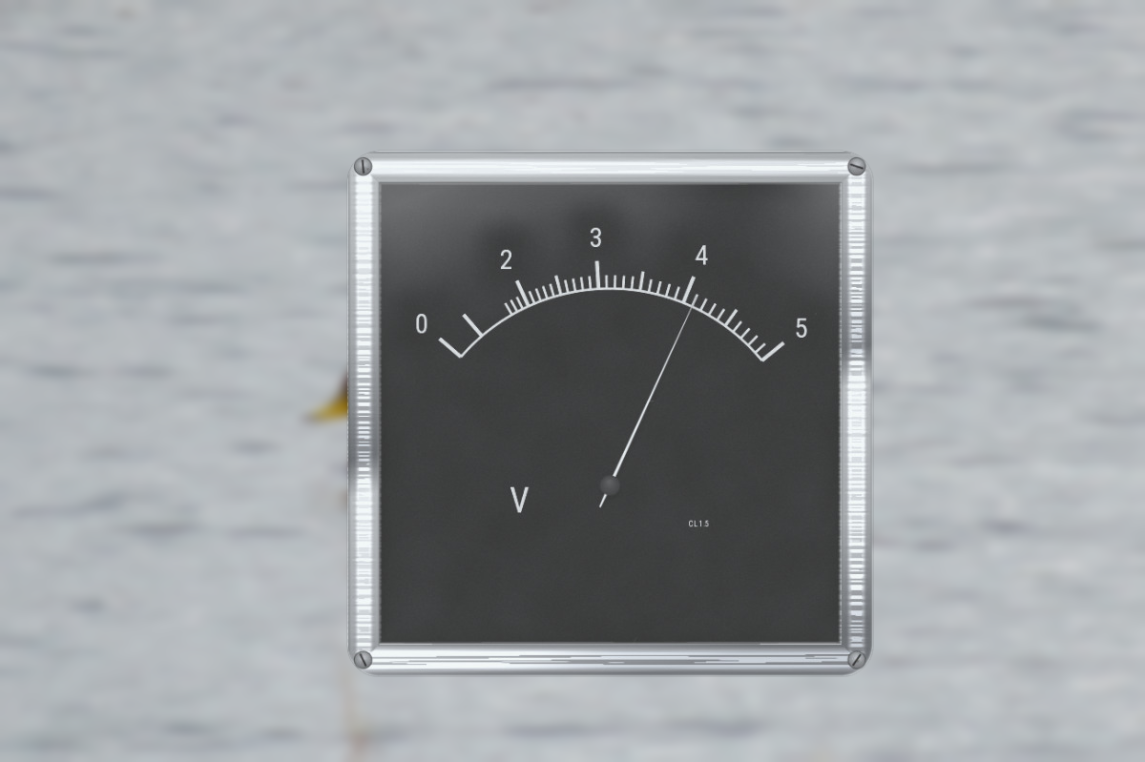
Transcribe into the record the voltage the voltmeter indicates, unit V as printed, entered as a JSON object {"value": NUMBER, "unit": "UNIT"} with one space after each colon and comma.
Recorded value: {"value": 4.1, "unit": "V"}
